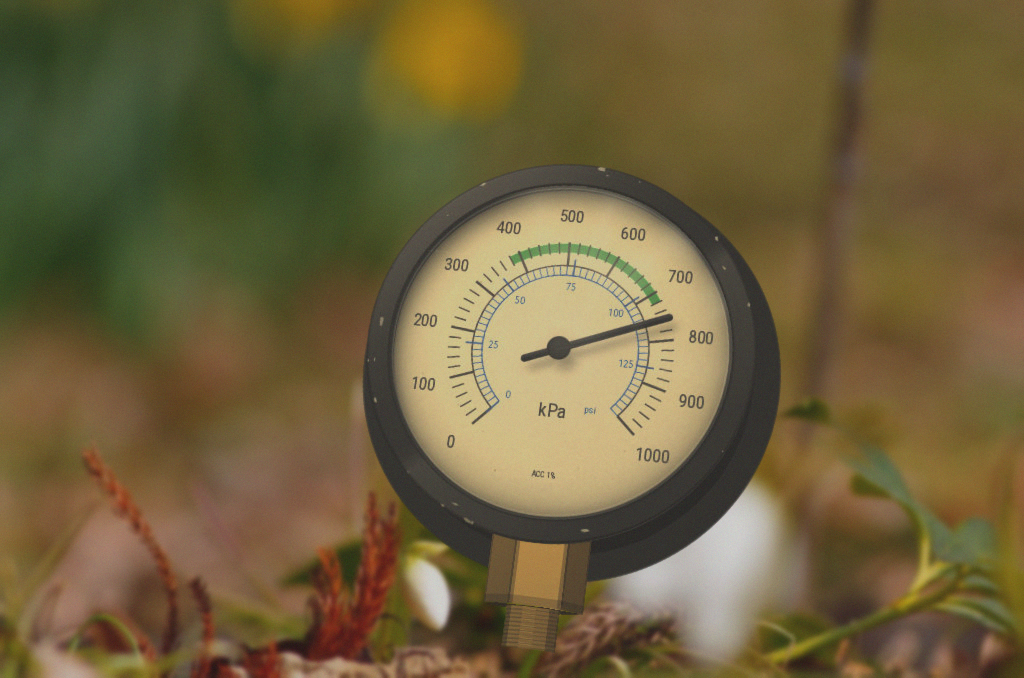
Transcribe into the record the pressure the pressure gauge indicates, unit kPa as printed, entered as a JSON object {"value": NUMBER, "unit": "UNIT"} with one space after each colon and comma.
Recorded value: {"value": 760, "unit": "kPa"}
